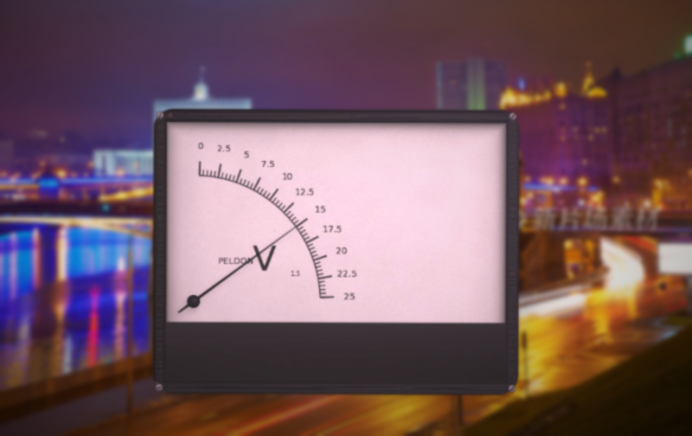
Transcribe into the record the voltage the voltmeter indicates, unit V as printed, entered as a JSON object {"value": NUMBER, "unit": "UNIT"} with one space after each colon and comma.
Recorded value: {"value": 15, "unit": "V"}
